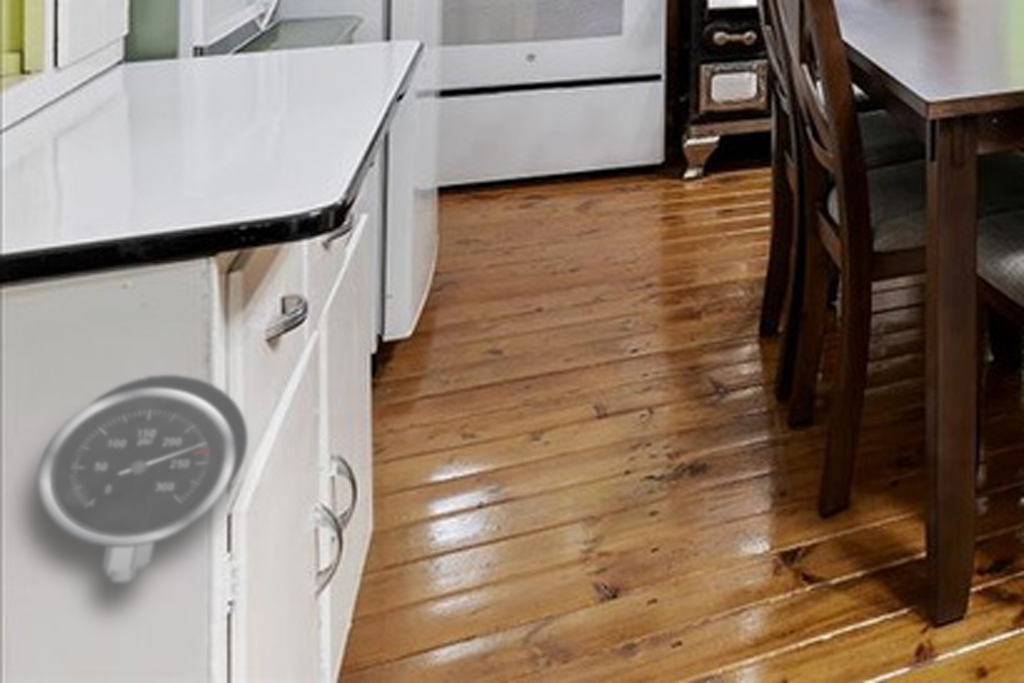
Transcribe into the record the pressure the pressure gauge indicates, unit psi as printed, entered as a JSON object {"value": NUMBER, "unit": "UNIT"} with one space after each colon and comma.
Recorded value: {"value": 225, "unit": "psi"}
